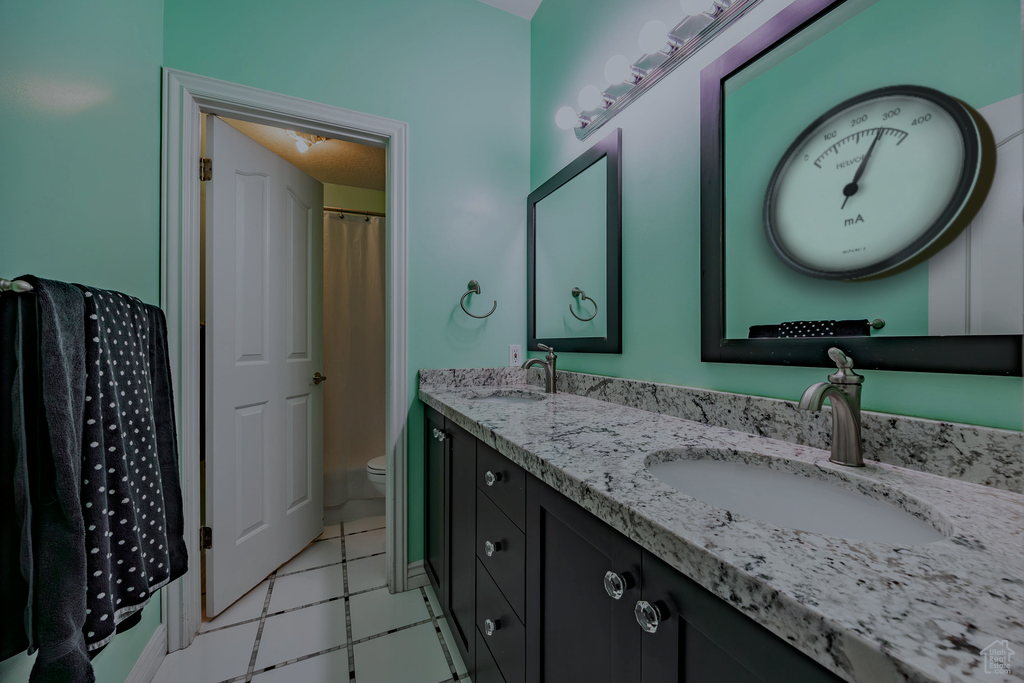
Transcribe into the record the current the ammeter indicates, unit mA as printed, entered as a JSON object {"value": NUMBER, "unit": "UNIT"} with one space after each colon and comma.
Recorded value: {"value": 300, "unit": "mA"}
